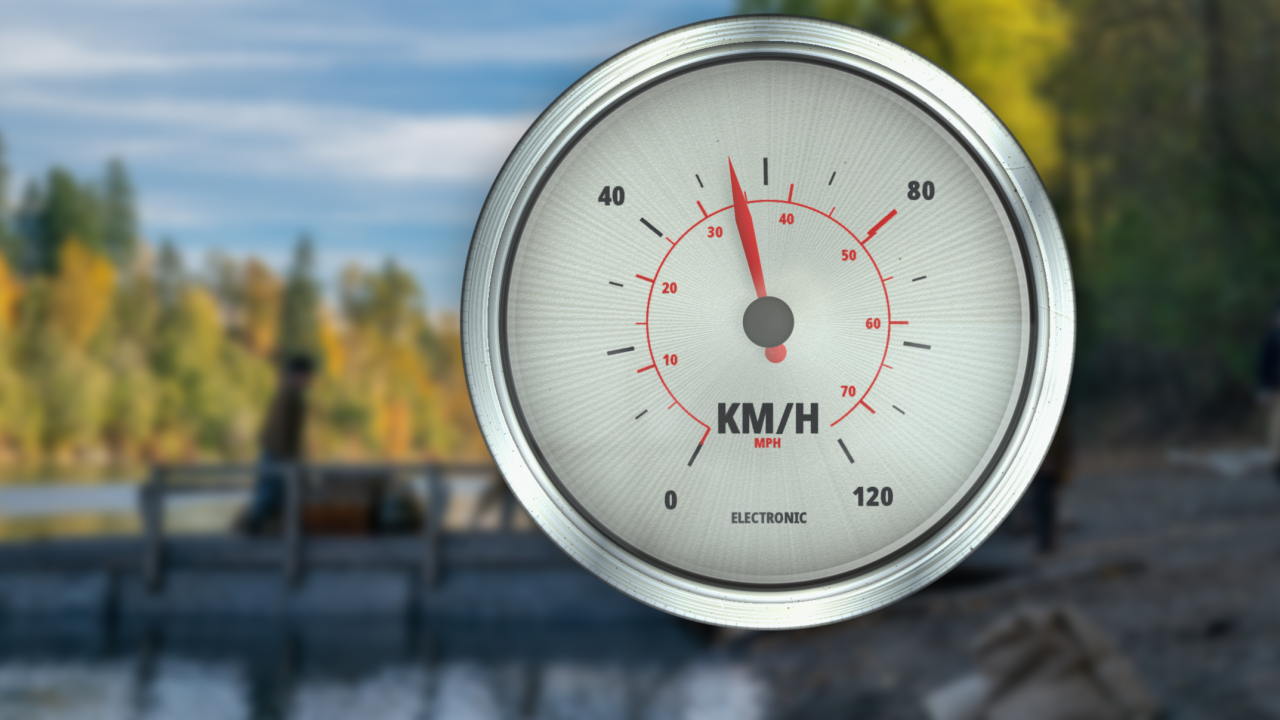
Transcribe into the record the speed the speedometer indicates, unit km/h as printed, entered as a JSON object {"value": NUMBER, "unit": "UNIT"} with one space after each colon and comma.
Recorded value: {"value": 55, "unit": "km/h"}
